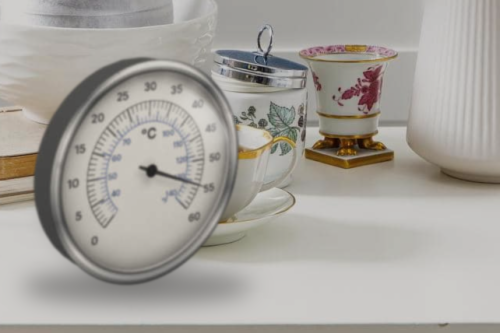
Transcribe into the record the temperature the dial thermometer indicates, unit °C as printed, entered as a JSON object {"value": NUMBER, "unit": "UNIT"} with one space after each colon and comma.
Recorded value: {"value": 55, "unit": "°C"}
